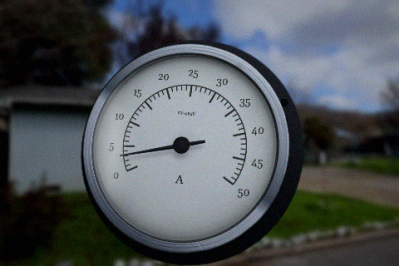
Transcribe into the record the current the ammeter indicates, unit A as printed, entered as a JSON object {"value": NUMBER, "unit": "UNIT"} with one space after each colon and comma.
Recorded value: {"value": 3, "unit": "A"}
